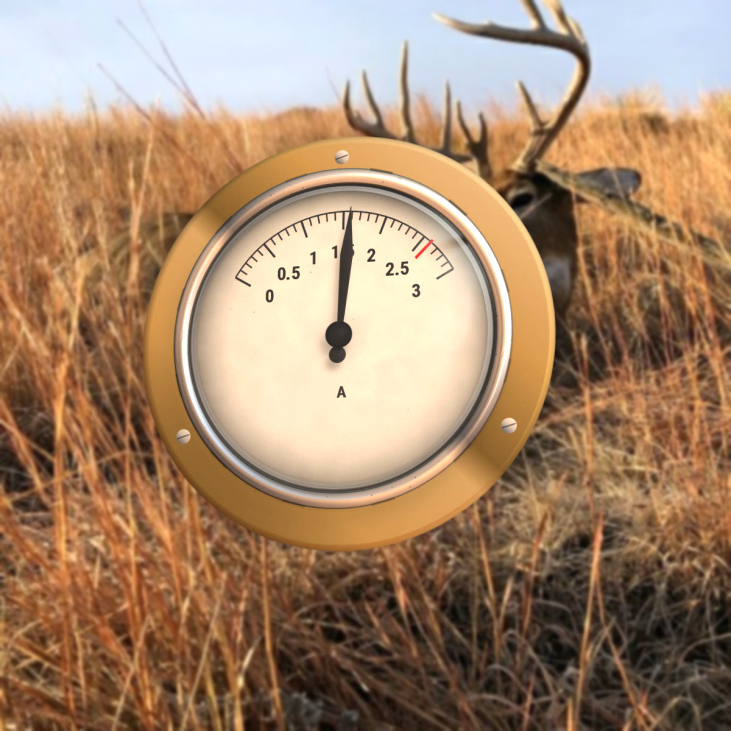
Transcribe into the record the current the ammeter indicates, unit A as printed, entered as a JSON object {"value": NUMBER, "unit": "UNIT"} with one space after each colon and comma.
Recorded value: {"value": 1.6, "unit": "A"}
